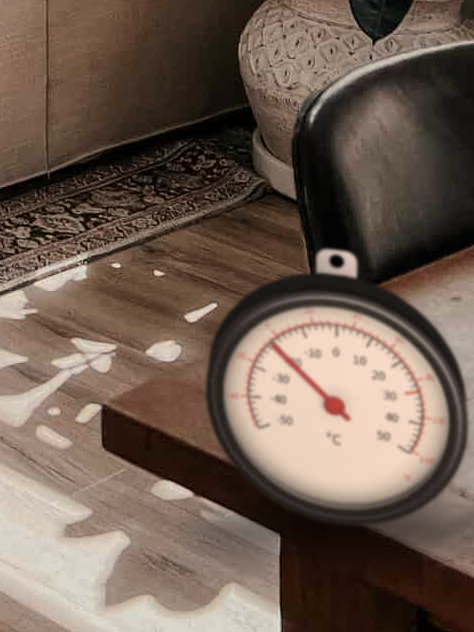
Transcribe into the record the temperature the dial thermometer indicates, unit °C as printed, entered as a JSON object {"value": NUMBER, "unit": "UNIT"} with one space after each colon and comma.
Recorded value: {"value": -20, "unit": "°C"}
